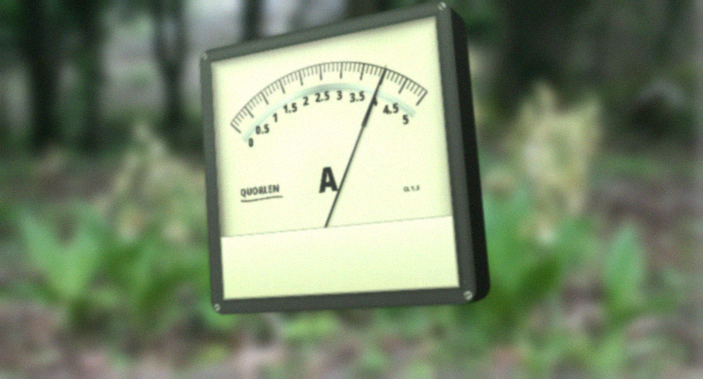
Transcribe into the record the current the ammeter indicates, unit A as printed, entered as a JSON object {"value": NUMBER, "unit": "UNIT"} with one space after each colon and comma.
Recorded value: {"value": 4, "unit": "A"}
